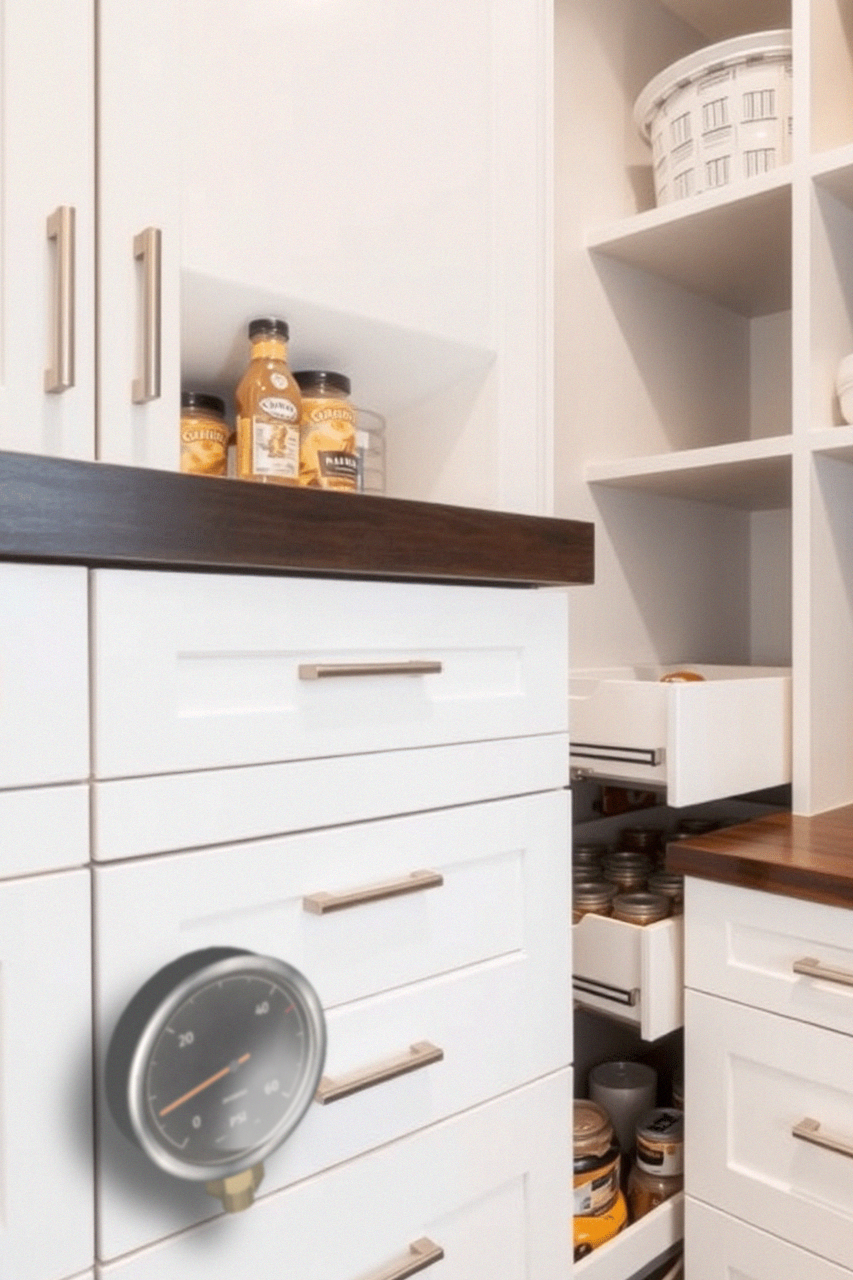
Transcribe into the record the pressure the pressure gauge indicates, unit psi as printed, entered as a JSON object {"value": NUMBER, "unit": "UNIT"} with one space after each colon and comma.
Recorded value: {"value": 7.5, "unit": "psi"}
